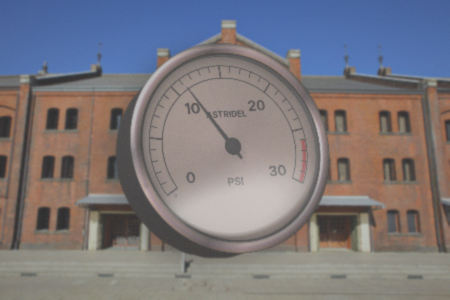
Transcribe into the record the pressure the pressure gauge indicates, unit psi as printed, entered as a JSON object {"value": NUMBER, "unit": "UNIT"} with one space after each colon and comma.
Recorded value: {"value": 11, "unit": "psi"}
